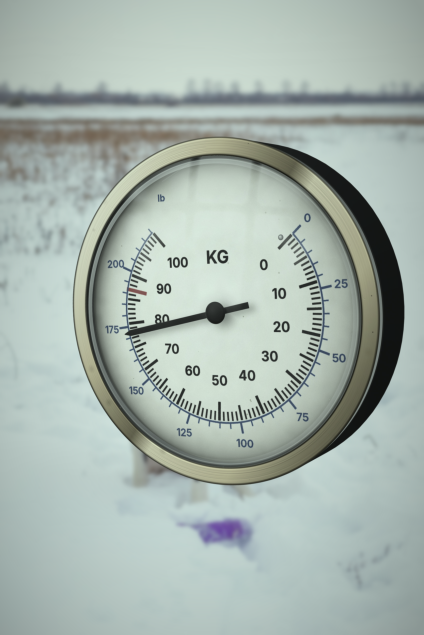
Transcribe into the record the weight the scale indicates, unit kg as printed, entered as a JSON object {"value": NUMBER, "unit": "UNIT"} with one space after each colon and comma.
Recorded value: {"value": 78, "unit": "kg"}
